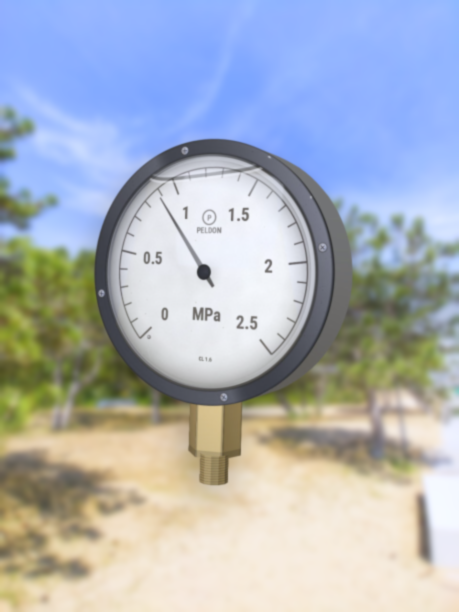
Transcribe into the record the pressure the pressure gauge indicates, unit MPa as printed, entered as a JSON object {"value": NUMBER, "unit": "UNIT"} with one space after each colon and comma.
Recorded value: {"value": 0.9, "unit": "MPa"}
